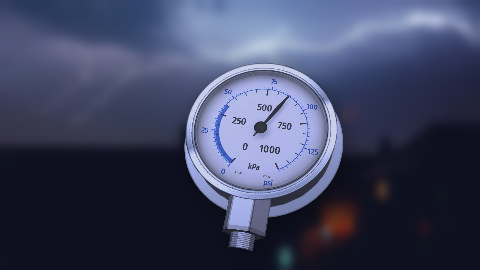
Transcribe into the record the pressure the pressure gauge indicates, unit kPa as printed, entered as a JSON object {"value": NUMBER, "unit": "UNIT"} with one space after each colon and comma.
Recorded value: {"value": 600, "unit": "kPa"}
